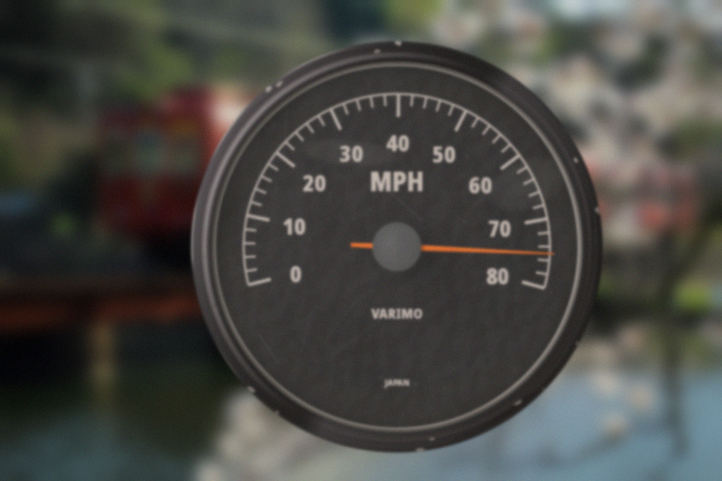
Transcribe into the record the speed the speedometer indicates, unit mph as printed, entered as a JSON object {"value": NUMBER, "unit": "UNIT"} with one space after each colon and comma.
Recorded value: {"value": 75, "unit": "mph"}
